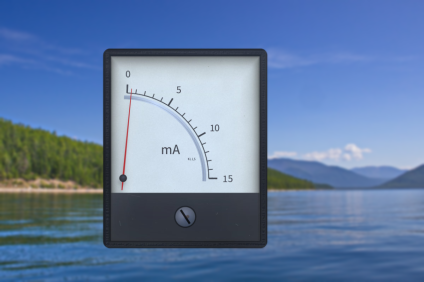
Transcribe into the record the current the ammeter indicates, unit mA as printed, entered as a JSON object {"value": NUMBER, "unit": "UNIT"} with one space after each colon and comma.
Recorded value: {"value": 0.5, "unit": "mA"}
